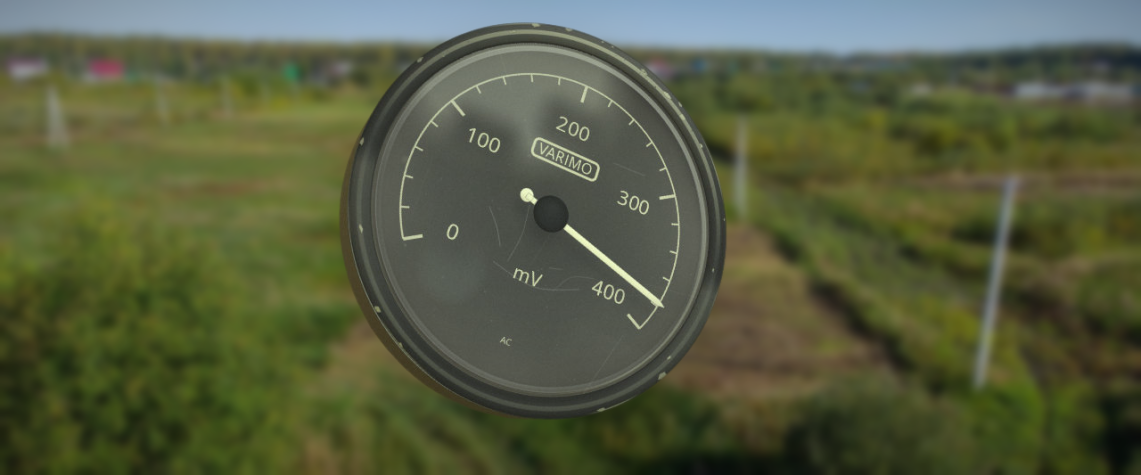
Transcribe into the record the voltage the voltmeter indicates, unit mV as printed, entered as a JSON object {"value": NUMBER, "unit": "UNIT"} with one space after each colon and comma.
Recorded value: {"value": 380, "unit": "mV"}
